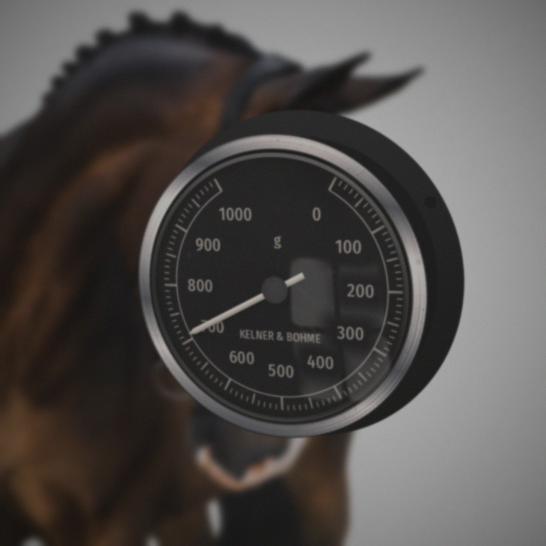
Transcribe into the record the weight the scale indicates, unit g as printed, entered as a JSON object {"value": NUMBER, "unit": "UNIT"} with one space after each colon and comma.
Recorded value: {"value": 710, "unit": "g"}
